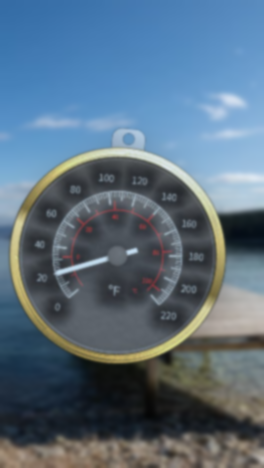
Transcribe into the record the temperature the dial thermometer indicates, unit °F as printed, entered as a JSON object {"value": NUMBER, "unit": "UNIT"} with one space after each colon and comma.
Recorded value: {"value": 20, "unit": "°F"}
